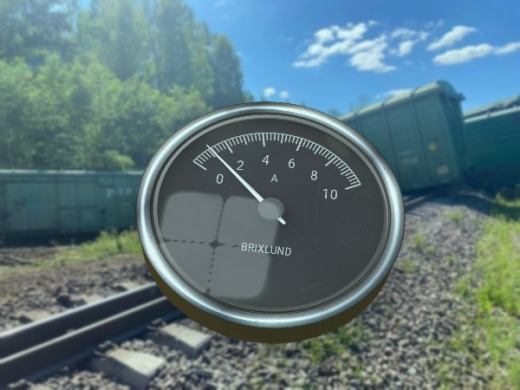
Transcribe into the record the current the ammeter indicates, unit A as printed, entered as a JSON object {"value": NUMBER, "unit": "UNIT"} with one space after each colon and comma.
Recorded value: {"value": 1, "unit": "A"}
